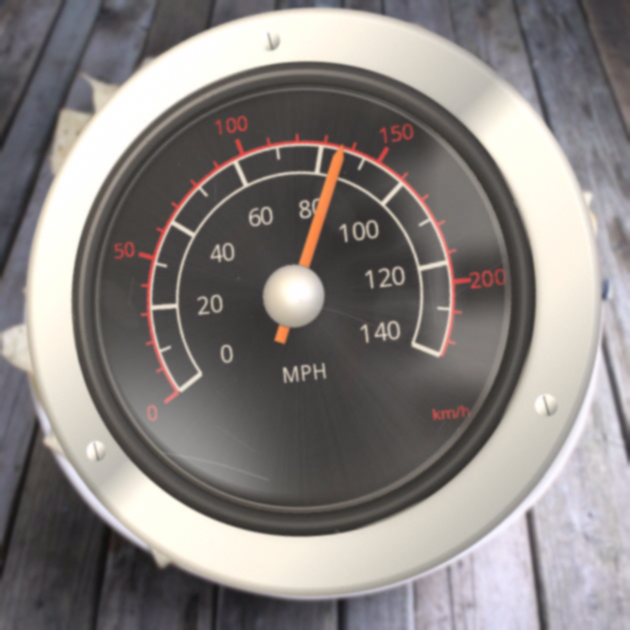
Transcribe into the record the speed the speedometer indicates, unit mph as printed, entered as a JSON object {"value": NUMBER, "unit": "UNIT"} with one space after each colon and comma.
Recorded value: {"value": 85, "unit": "mph"}
